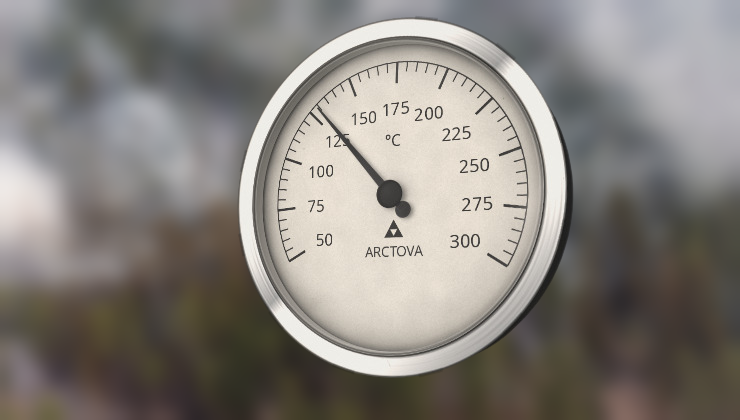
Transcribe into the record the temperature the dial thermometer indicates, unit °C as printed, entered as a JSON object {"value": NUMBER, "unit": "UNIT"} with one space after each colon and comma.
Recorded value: {"value": 130, "unit": "°C"}
